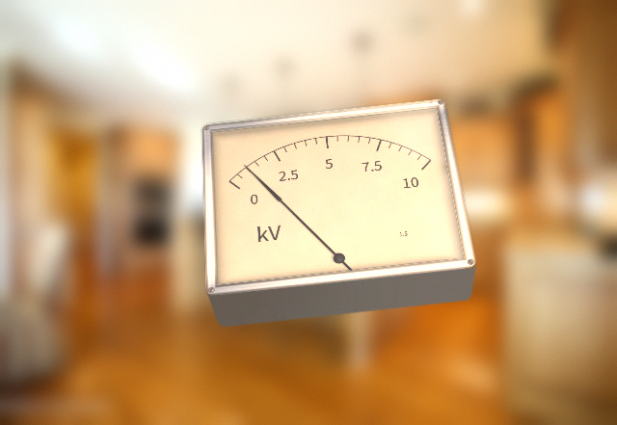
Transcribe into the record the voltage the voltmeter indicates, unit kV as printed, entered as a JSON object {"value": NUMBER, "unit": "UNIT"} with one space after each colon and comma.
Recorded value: {"value": 1, "unit": "kV"}
